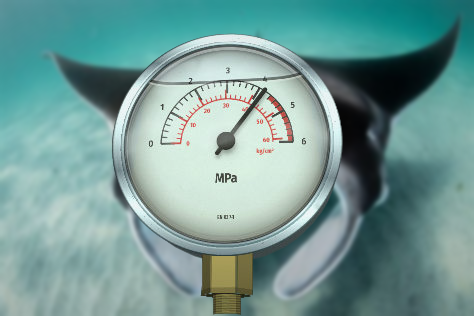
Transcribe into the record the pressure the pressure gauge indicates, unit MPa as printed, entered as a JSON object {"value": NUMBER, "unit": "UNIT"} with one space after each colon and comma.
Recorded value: {"value": 4.2, "unit": "MPa"}
